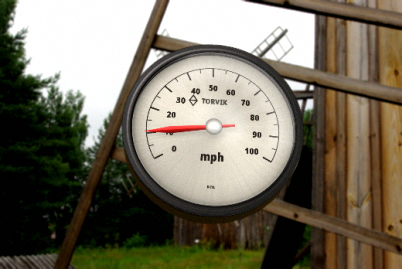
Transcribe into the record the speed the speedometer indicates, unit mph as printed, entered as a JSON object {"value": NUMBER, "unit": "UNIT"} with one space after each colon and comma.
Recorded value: {"value": 10, "unit": "mph"}
